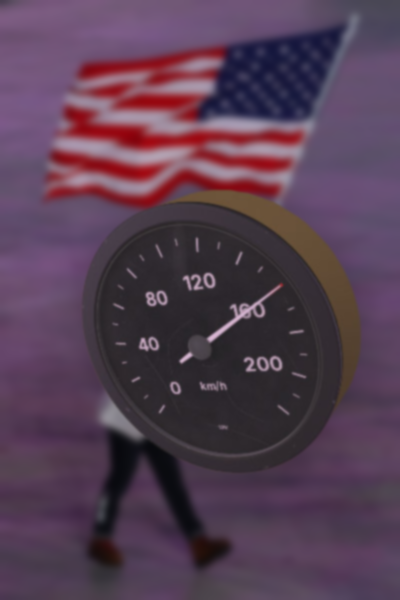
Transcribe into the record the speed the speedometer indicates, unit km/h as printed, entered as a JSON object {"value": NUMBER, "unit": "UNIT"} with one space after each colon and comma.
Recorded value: {"value": 160, "unit": "km/h"}
